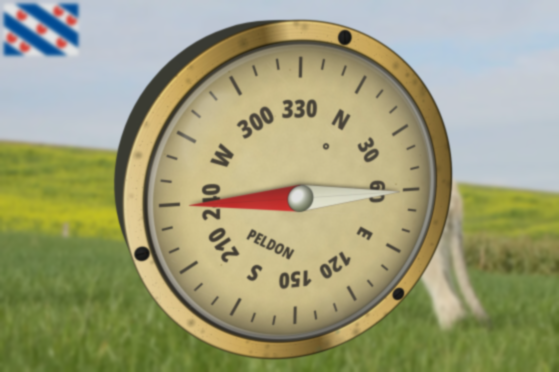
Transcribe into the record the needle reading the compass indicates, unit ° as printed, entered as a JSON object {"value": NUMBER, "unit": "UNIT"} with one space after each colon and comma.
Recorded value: {"value": 240, "unit": "°"}
